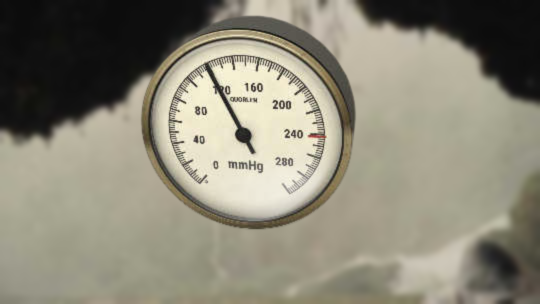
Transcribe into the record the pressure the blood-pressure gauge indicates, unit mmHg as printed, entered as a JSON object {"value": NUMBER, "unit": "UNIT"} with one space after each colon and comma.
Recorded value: {"value": 120, "unit": "mmHg"}
